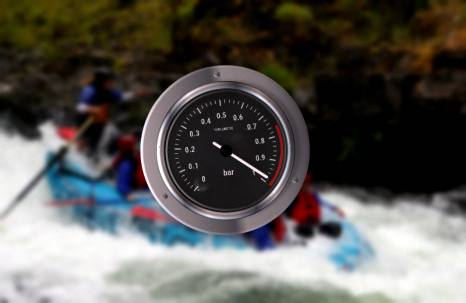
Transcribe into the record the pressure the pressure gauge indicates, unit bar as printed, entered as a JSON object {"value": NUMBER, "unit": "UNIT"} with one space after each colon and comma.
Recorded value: {"value": 0.98, "unit": "bar"}
